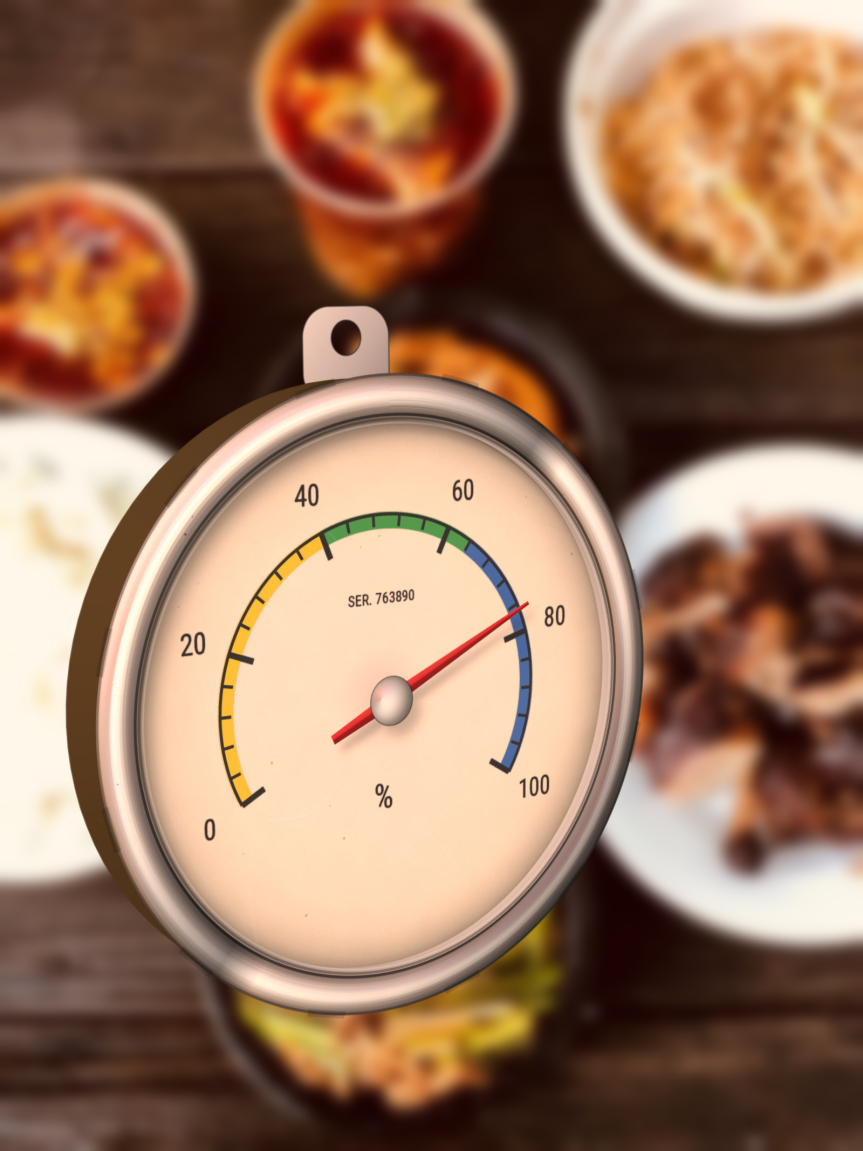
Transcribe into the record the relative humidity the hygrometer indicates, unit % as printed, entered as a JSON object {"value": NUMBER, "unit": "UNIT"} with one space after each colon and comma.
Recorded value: {"value": 76, "unit": "%"}
